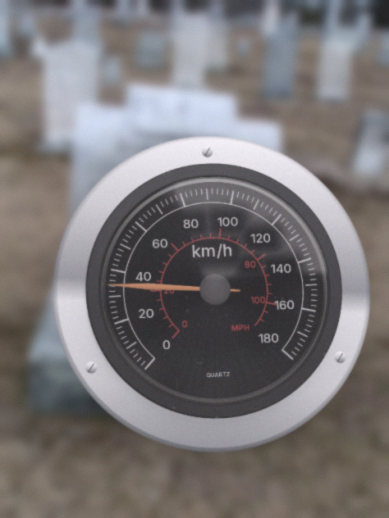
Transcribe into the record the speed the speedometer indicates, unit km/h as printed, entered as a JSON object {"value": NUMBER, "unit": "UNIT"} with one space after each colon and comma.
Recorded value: {"value": 34, "unit": "km/h"}
